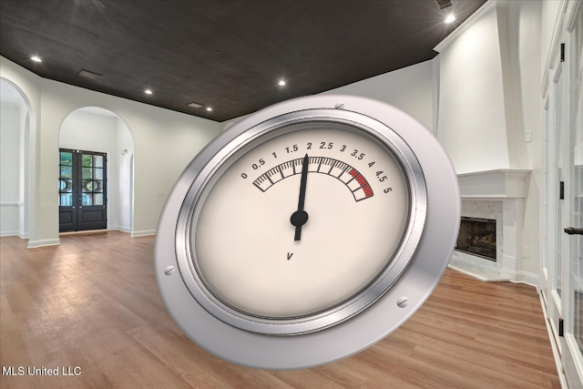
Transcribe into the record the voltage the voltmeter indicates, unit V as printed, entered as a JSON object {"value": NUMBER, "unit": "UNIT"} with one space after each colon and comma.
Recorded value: {"value": 2, "unit": "V"}
